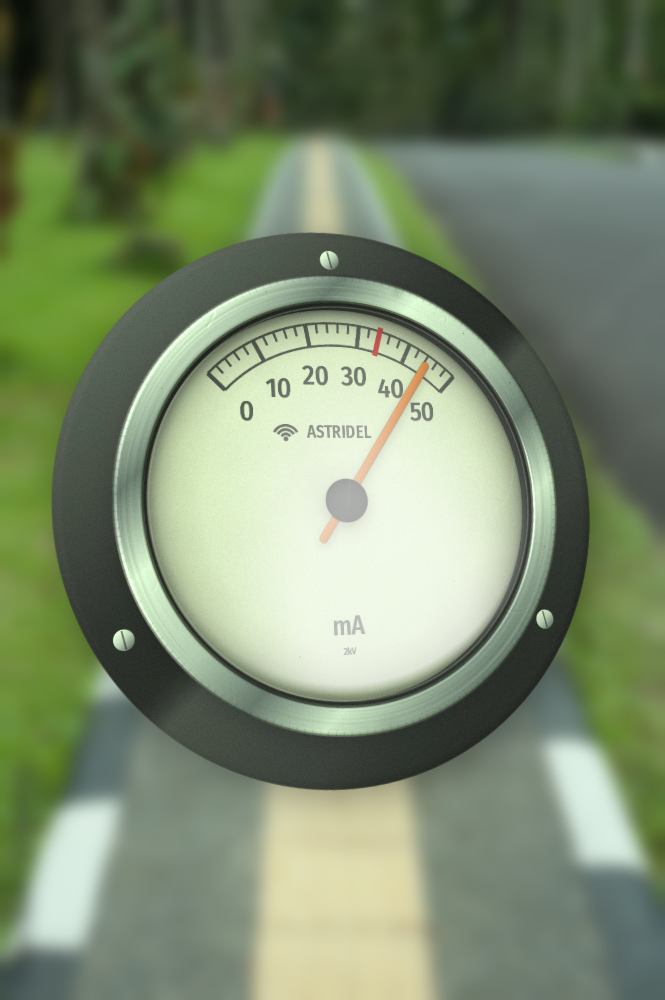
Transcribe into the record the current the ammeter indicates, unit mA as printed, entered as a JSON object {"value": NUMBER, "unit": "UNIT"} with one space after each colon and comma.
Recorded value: {"value": 44, "unit": "mA"}
